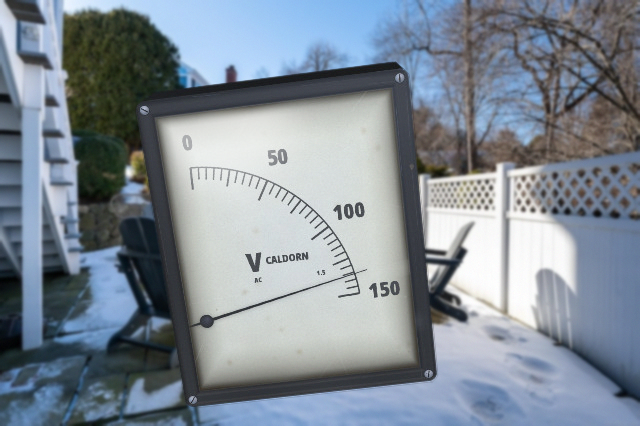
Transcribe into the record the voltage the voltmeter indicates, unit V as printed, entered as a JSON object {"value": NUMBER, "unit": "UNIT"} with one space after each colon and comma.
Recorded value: {"value": 135, "unit": "V"}
